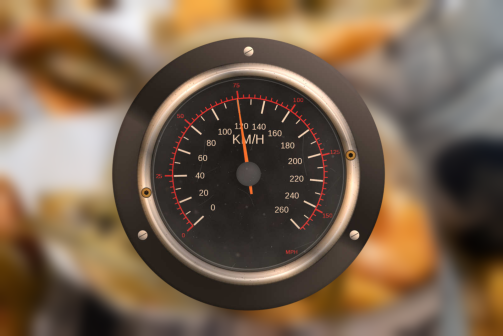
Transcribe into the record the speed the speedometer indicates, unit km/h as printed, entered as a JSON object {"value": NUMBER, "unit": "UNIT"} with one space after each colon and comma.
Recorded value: {"value": 120, "unit": "km/h"}
